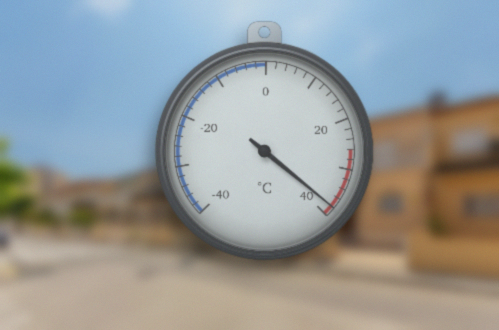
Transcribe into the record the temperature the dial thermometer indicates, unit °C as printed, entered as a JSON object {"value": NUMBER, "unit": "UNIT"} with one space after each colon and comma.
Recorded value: {"value": 38, "unit": "°C"}
